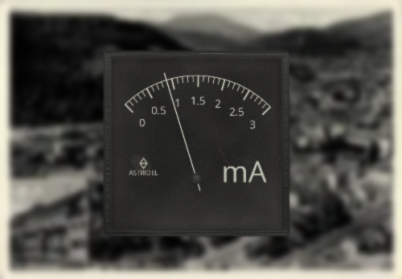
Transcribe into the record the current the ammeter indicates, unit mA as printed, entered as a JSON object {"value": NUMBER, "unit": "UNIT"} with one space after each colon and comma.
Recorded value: {"value": 0.9, "unit": "mA"}
